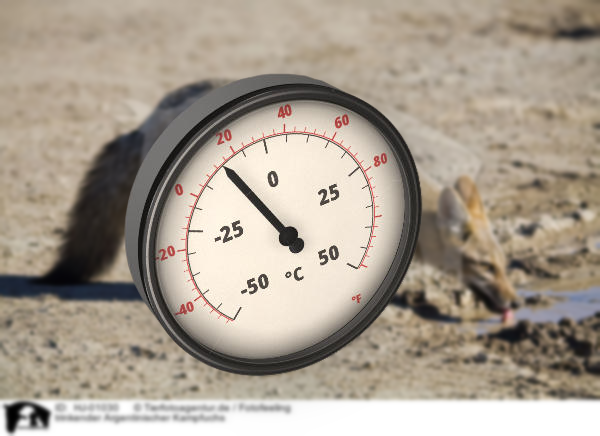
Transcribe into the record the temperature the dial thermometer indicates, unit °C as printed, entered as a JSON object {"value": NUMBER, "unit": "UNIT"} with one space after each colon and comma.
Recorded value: {"value": -10, "unit": "°C"}
